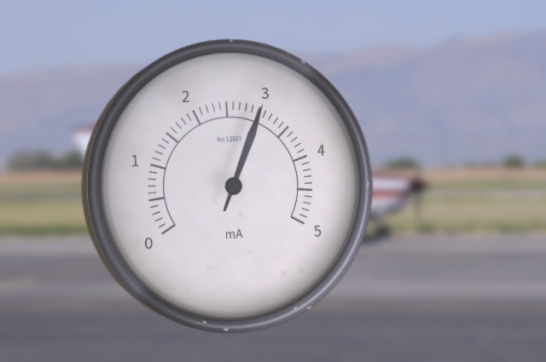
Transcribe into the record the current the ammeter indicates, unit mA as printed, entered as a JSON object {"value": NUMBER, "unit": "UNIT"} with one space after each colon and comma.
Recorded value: {"value": 3, "unit": "mA"}
